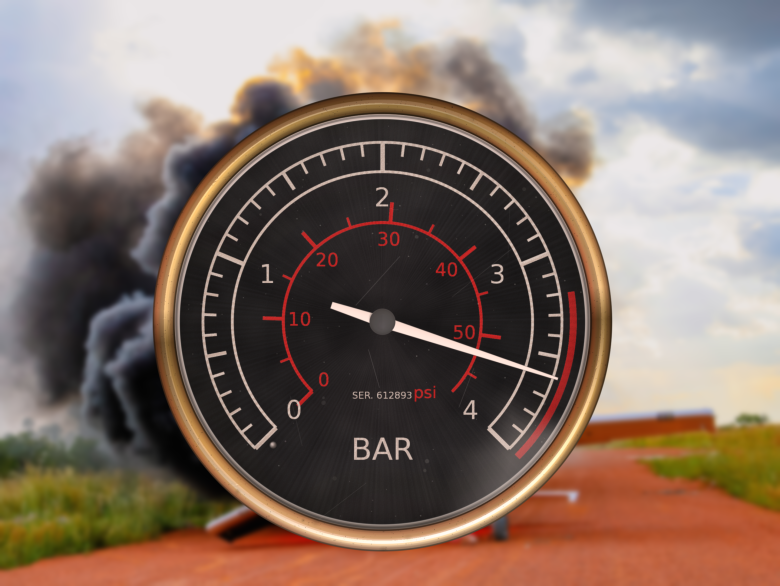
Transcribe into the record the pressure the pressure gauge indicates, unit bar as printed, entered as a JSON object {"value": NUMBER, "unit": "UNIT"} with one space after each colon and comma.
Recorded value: {"value": 3.6, "unit": "bar"}
